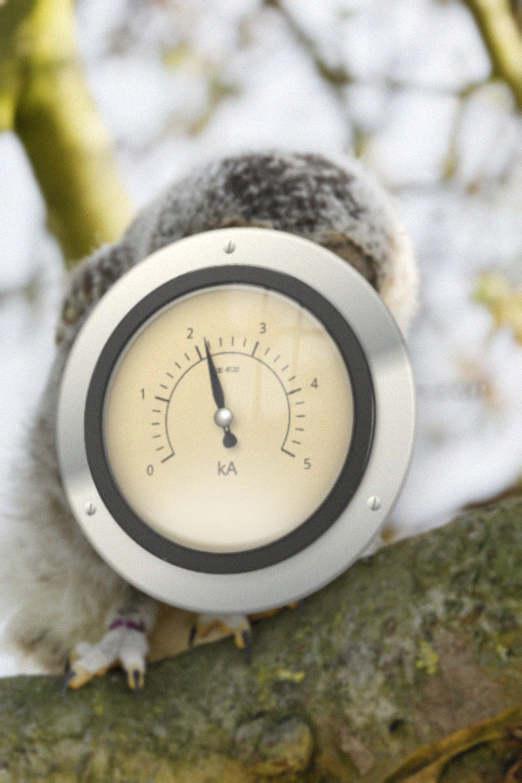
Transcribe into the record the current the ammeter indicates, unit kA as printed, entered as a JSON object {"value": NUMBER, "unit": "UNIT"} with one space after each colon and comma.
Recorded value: {"value": 2.2, "unit": "kA"}
